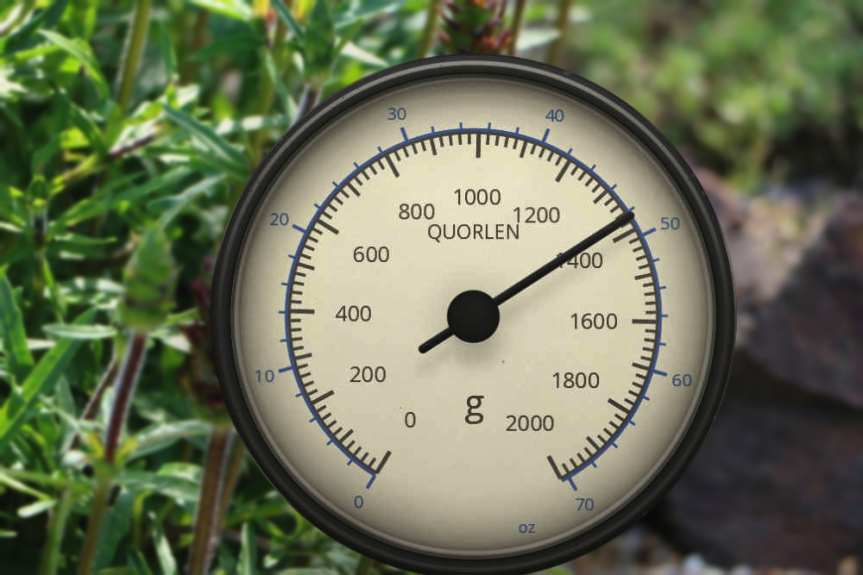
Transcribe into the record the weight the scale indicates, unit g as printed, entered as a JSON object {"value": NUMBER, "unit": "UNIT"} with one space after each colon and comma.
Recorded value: {"value": 1370, "unit": "g"}
